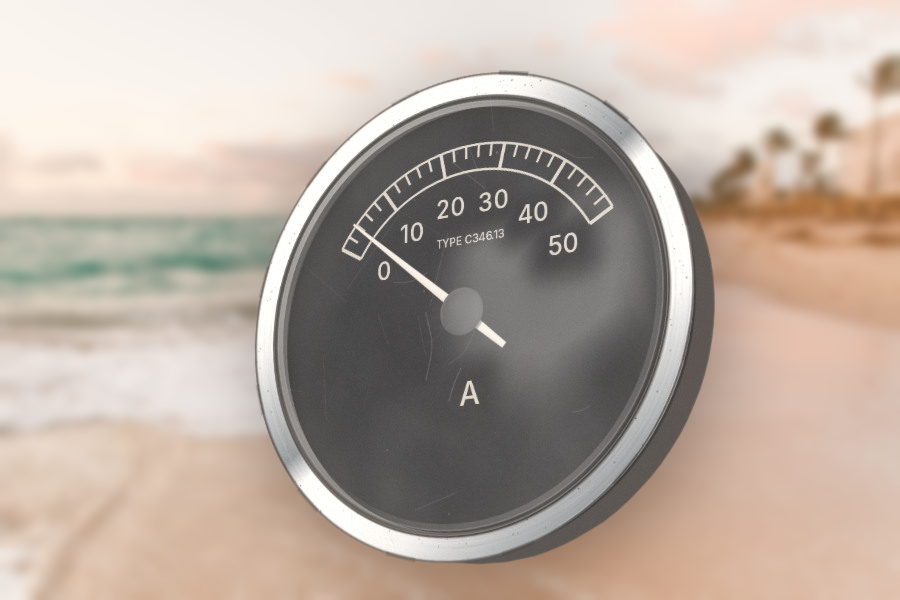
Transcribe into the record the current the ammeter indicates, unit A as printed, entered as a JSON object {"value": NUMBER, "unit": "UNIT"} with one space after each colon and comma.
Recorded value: {"value": 4, "unit": "A"}
